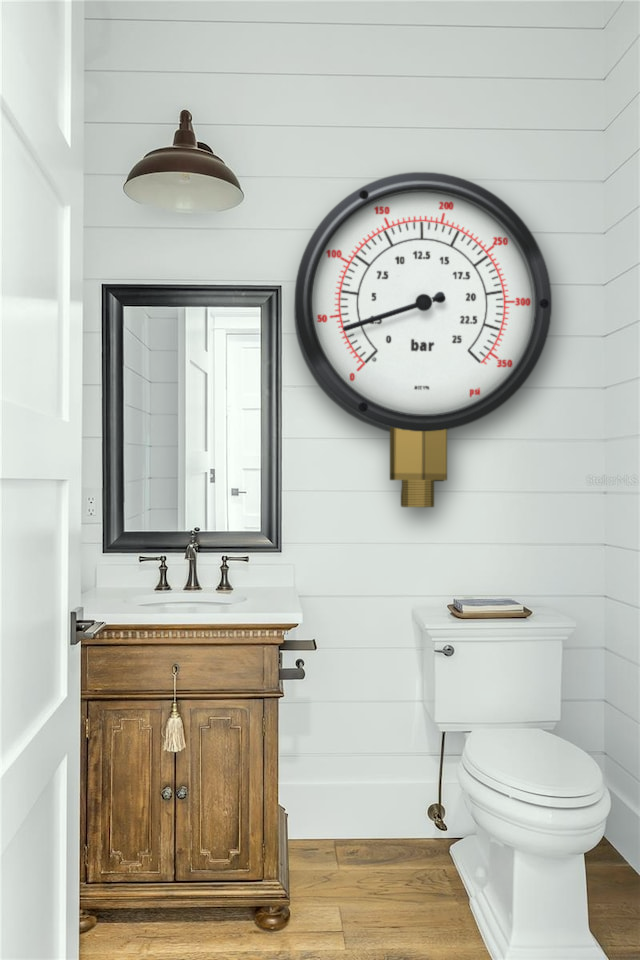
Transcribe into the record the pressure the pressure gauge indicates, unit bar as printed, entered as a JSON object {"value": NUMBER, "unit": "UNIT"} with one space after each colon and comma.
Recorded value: {"value": 2.5, "unit": "bar"}
